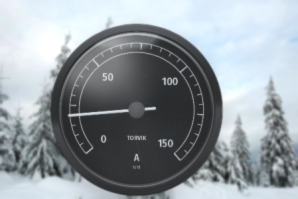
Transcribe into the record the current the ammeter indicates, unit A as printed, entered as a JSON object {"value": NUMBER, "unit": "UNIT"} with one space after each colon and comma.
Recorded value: {"value": 20, "unit": "A"}
